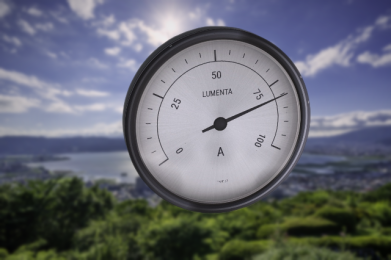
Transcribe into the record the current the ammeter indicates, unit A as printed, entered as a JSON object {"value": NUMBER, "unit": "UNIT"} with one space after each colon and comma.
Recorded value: {"value": 80, "unit": "A"}
